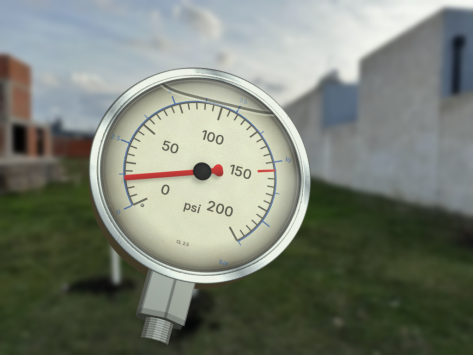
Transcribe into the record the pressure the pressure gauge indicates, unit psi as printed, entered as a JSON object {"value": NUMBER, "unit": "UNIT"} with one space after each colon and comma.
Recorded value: {"value": 15, "unit": "psi"}
